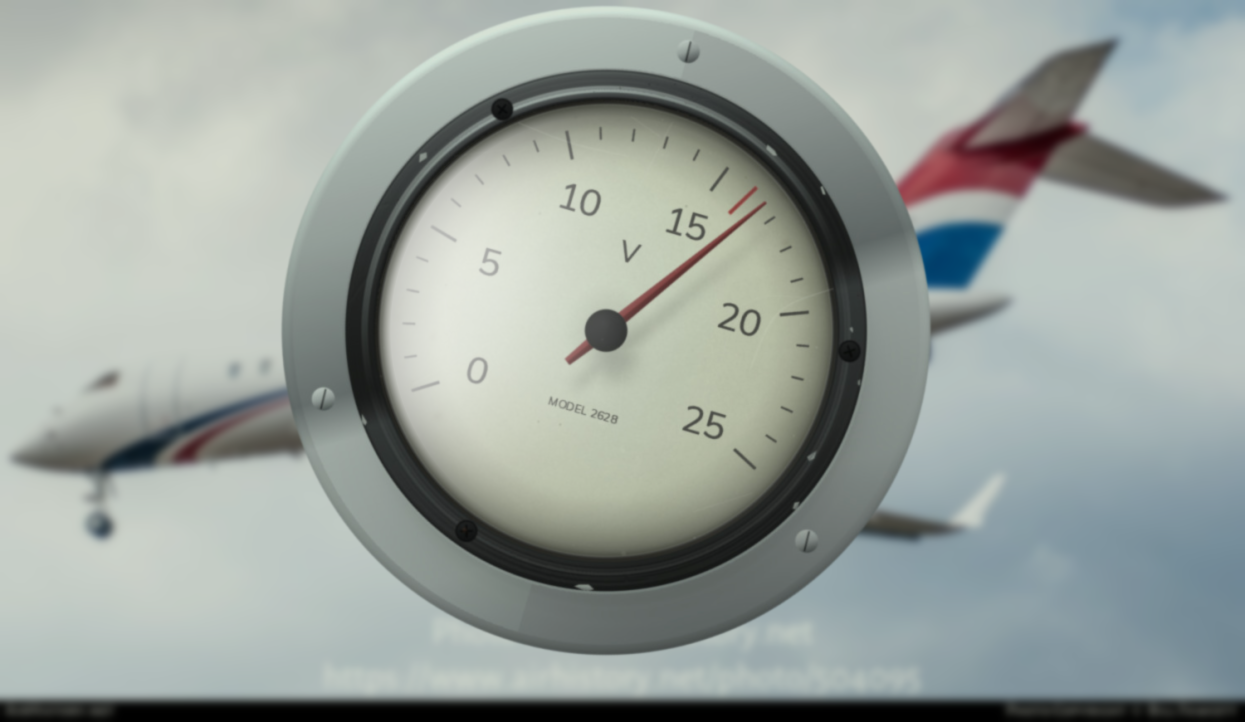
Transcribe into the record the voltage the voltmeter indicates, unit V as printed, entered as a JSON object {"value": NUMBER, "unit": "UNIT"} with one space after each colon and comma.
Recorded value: {"value": 16.5, "unit": "V"}
